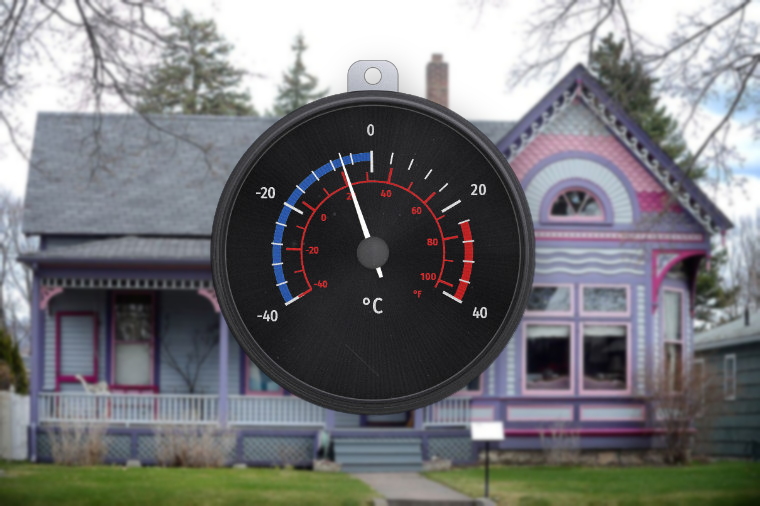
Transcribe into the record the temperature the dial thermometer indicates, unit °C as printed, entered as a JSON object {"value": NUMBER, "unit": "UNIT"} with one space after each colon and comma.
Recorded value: {"value": -6, "unit": "°C"}
